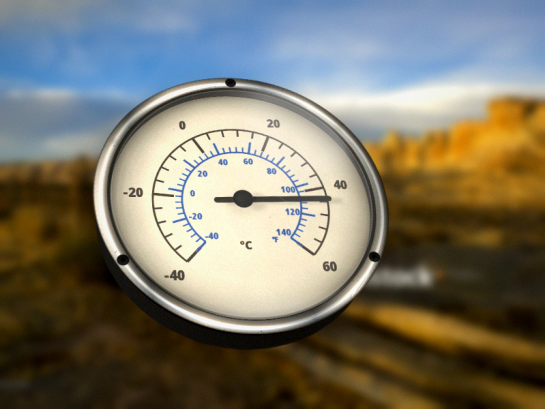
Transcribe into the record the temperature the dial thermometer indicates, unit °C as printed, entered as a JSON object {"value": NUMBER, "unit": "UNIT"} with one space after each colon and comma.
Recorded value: {"value": 44, "unit": "°C"}
